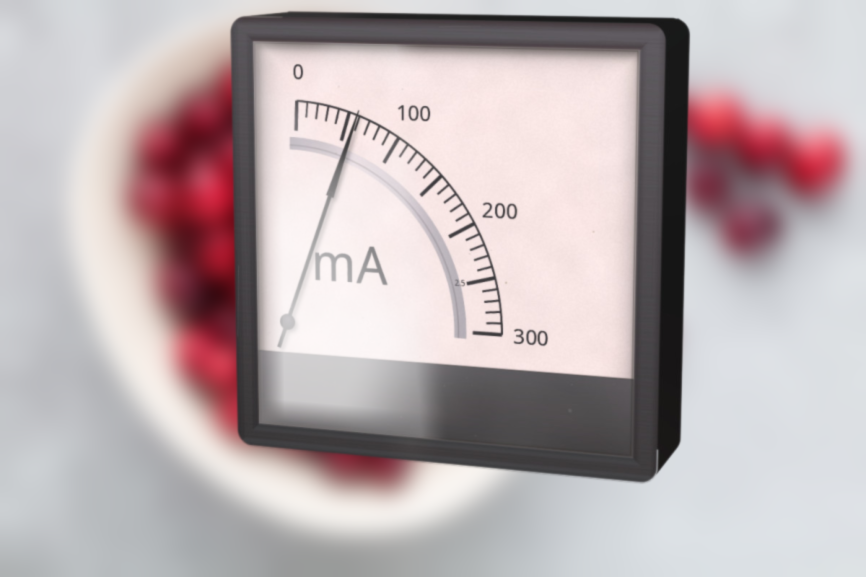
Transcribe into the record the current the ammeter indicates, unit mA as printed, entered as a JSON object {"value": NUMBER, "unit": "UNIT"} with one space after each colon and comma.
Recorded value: {"value": 60, "unit": "mA"}
